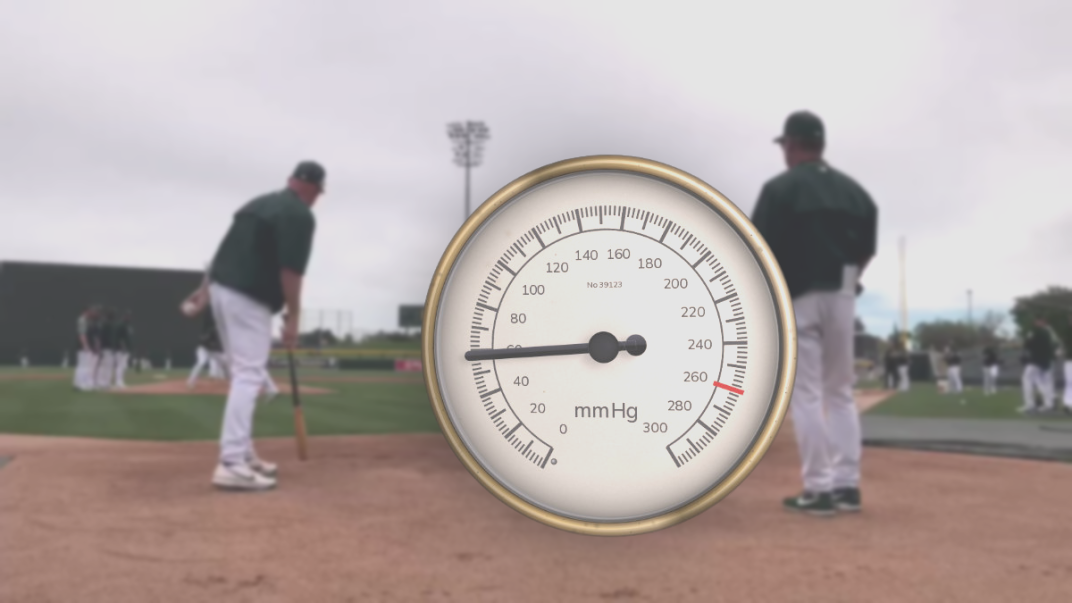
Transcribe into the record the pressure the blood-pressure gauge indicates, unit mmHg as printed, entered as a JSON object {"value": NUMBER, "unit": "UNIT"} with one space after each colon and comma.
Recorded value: {"value": 58, "unit": "mmHg"}
